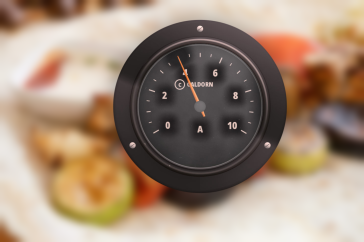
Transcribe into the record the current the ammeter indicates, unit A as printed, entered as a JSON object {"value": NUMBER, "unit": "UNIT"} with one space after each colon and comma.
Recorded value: {"value": 4, "unit": "A"}
